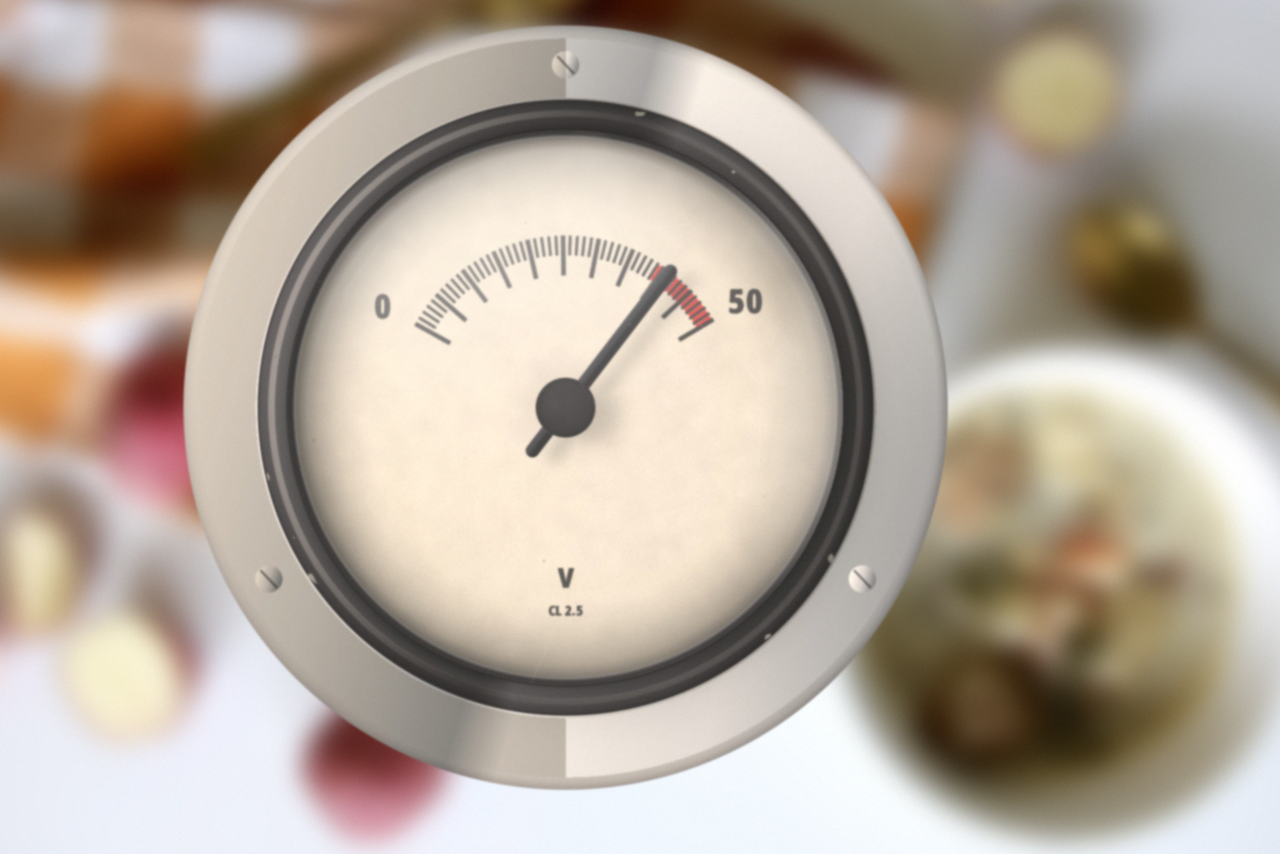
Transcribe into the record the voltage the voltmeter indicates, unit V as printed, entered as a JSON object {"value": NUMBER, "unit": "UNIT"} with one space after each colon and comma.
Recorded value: {"value": 41, "unit": "V"}
